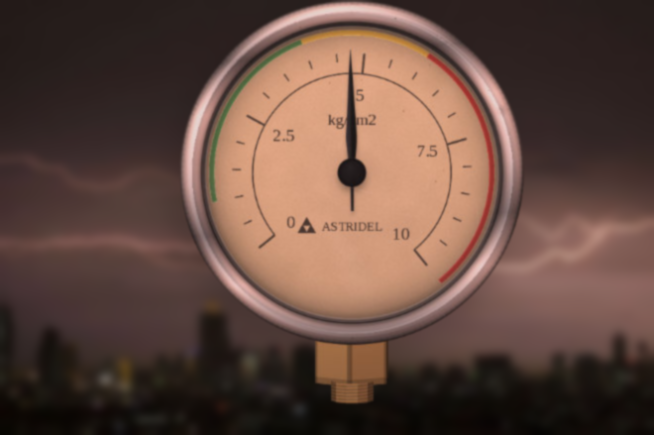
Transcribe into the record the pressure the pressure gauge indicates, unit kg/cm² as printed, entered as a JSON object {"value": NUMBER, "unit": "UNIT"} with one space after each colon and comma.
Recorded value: {"value": 4.75, "unit": "kg/cm²"}
